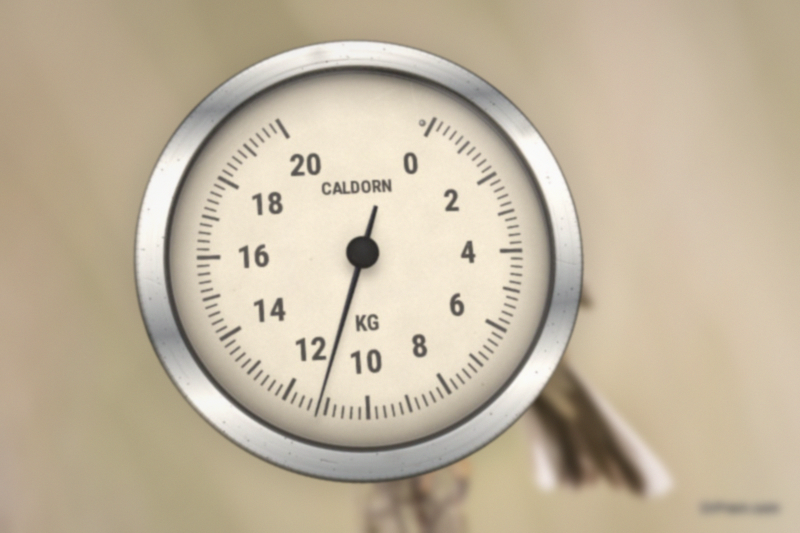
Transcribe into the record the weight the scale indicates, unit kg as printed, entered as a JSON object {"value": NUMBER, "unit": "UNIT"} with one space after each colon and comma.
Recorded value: {"value": 11.2, "unit": "kg"}
